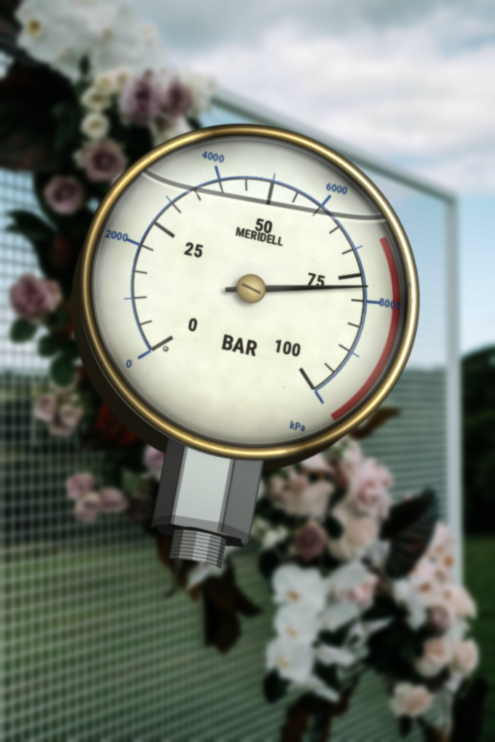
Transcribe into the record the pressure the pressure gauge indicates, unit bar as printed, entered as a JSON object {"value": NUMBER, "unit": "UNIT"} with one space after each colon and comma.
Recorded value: {"value": 77.5, "unit": "bar"}
